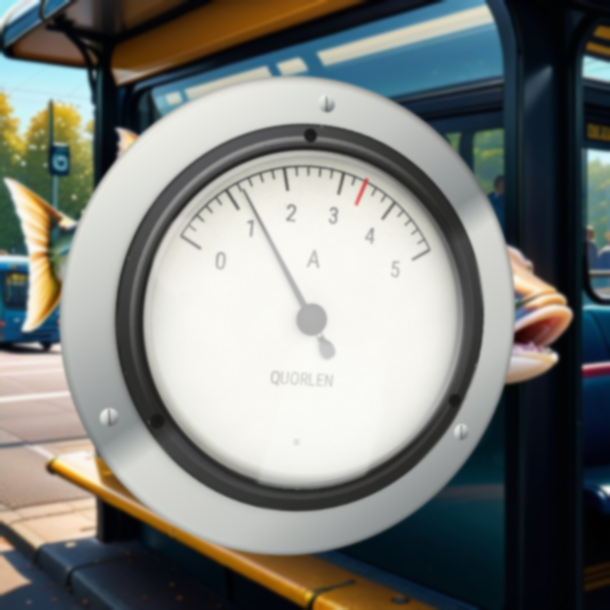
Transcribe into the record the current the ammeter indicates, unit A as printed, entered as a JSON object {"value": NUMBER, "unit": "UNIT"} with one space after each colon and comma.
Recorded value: {"value": 1.2, "unit": "A"}
